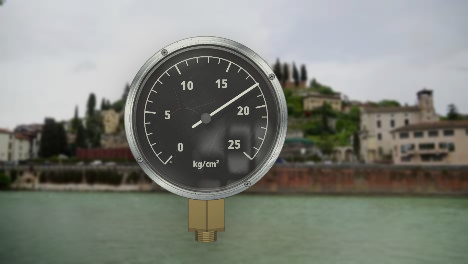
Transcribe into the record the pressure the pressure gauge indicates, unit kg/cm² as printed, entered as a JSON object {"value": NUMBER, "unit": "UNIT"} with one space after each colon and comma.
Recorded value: {"value": 18, "unit": "kg/cm²"}
